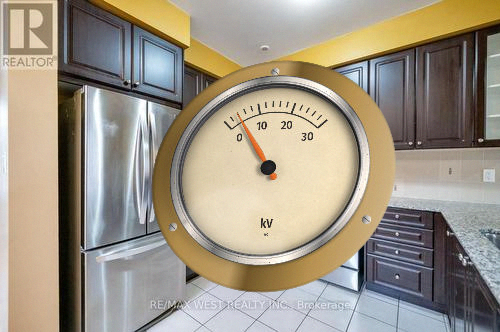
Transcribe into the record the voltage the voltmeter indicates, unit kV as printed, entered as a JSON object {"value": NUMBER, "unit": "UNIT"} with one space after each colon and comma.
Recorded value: {"value": 4, "unit": "kV"}
